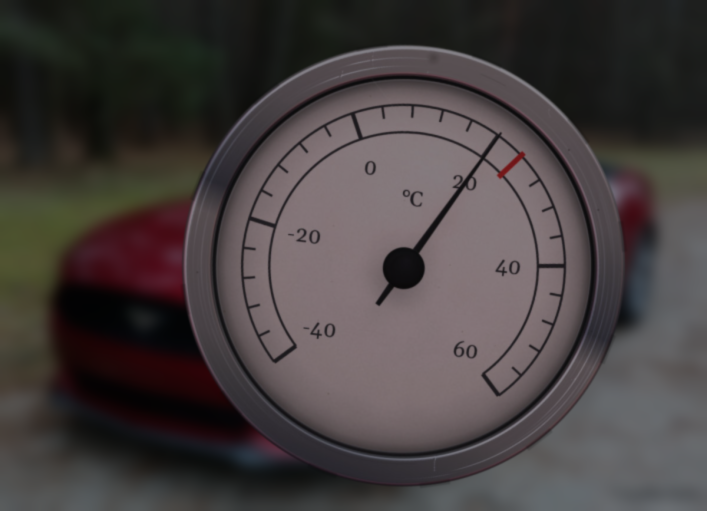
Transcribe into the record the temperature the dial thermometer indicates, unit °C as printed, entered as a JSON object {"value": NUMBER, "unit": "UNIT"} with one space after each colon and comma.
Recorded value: {"value": 20, "unit": "°C"}
